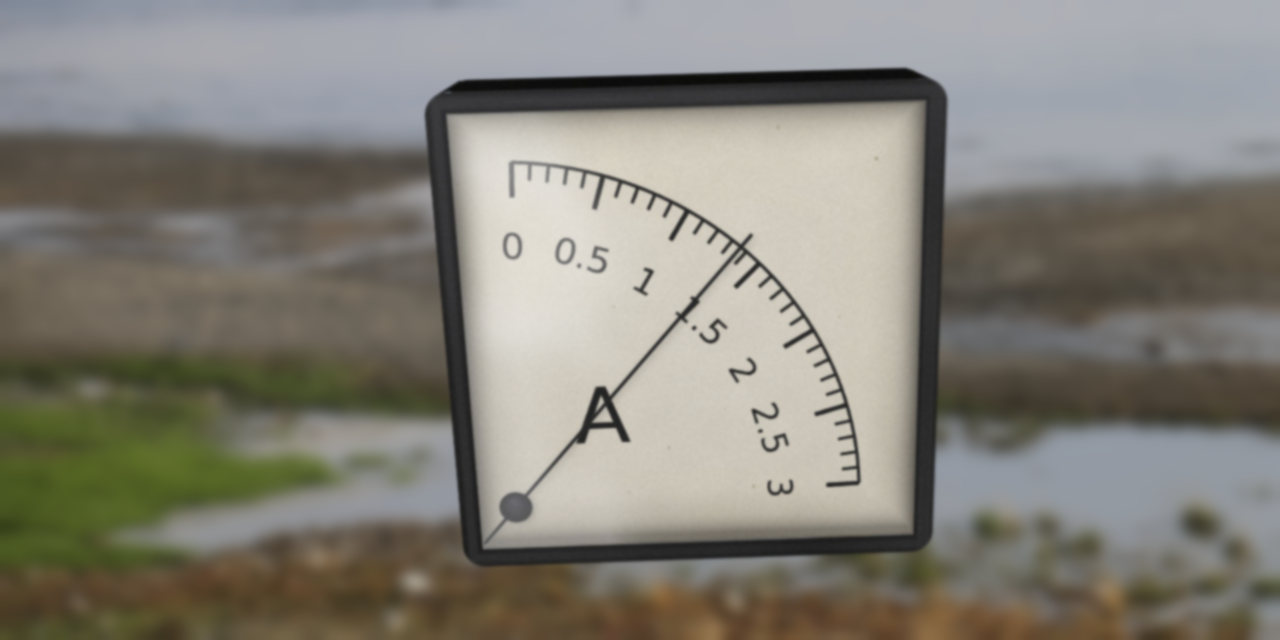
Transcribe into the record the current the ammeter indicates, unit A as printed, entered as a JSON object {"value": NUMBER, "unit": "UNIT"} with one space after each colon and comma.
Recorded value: {"value": 1.35, "unit": "A"}
